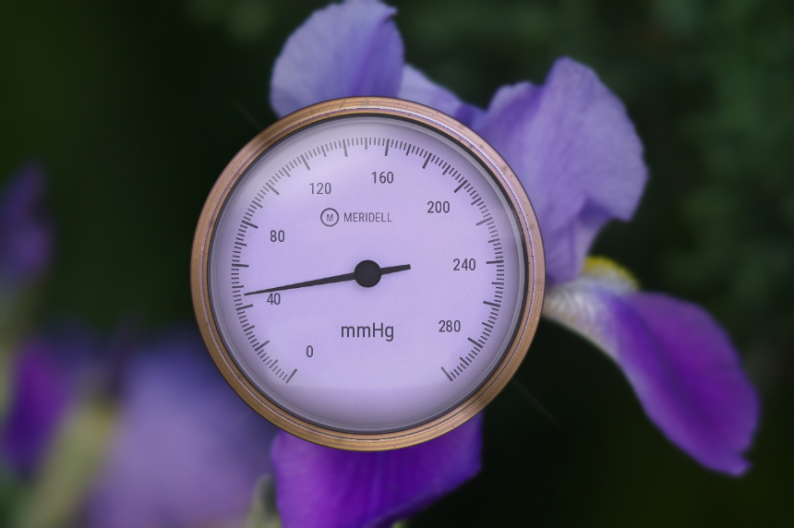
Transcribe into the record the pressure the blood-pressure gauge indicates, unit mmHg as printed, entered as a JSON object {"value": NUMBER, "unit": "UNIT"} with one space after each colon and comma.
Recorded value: {"value": 46, "unit": "mmHg"}
